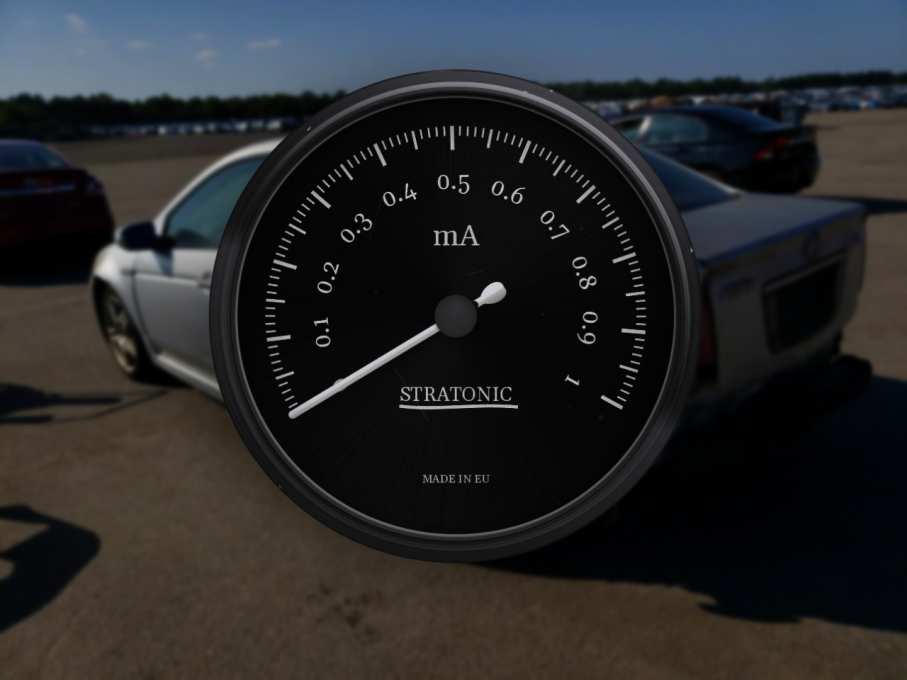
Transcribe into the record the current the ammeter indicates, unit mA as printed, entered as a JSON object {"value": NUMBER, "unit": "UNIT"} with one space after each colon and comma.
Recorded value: {"value": 0, "unit": "mA"}
